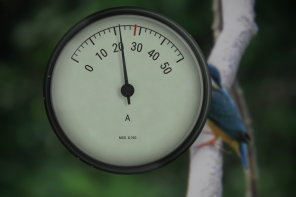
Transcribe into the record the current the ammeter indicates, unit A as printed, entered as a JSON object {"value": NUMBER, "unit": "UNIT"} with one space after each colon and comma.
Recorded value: {"value": 22, "unit": "A"}
